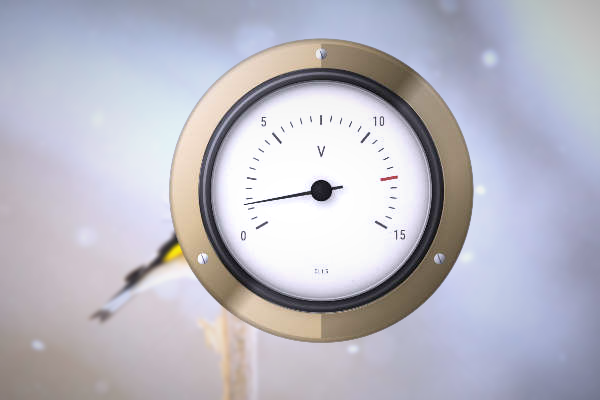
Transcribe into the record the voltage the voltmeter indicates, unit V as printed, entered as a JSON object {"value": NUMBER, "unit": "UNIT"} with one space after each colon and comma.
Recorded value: {"value": 1.25, "unit": "V"}
